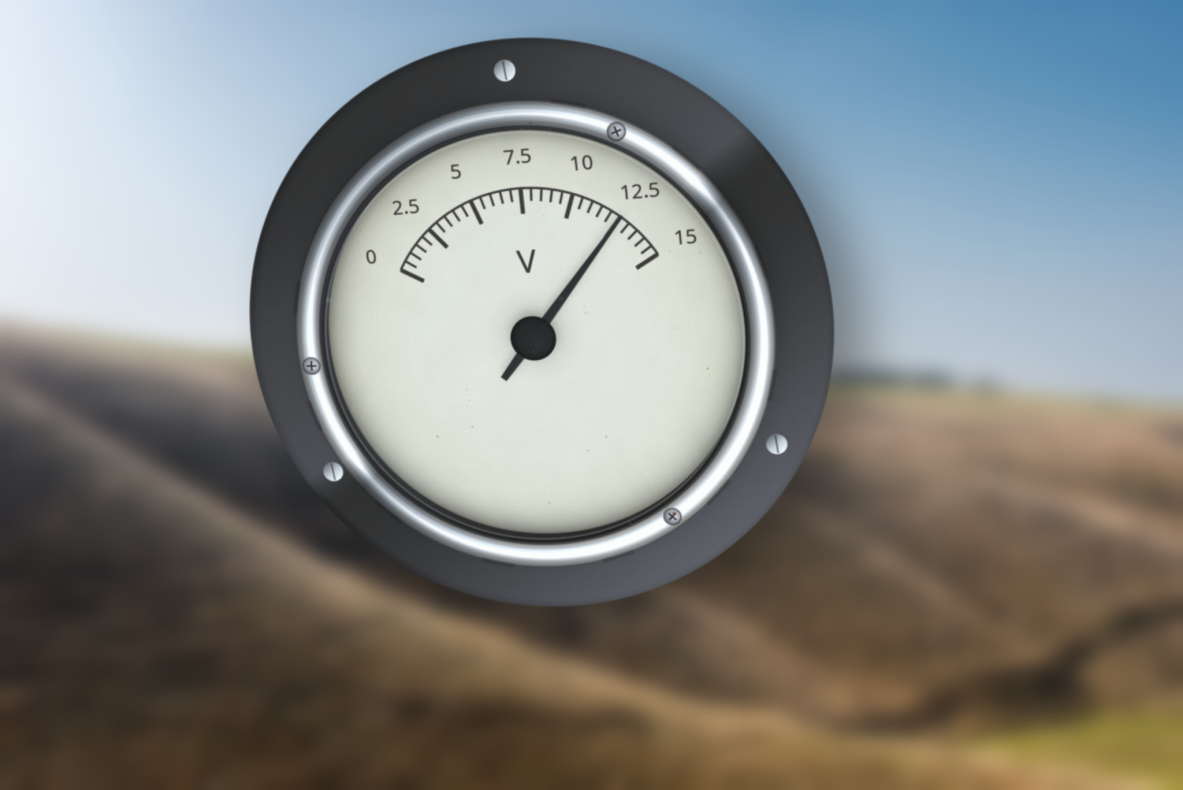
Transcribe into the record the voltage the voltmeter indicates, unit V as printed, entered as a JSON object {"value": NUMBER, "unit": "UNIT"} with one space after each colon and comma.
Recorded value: {"value": 12.5, "unit": "V"}
